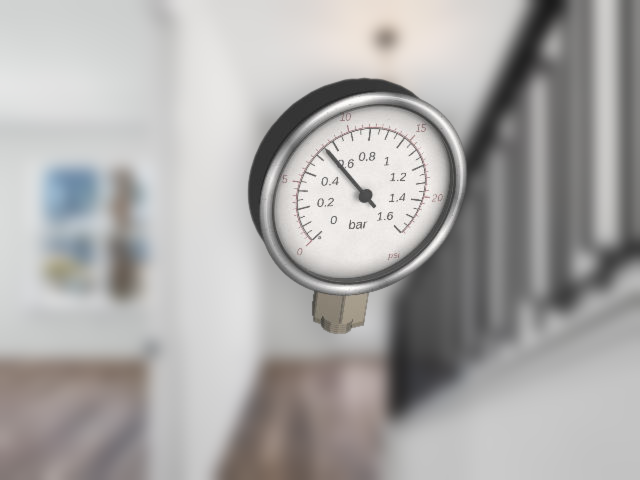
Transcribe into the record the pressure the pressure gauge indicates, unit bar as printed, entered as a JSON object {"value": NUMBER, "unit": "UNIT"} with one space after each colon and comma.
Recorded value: {"value": 0.55, "unit": "bar"}
